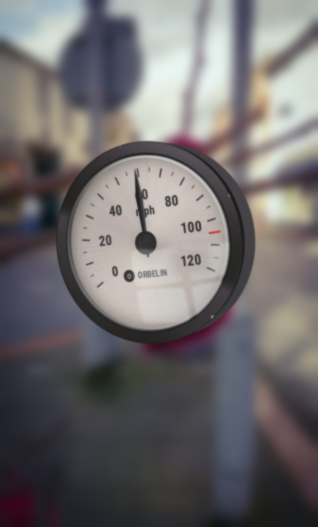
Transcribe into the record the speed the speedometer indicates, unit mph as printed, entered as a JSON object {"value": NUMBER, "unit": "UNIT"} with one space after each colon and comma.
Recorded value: {"value": 60, "unit": "mph"}
